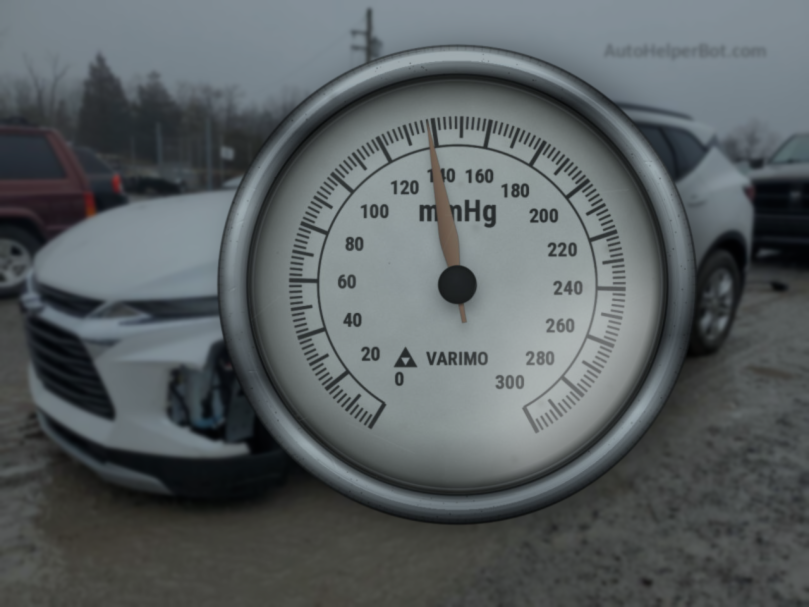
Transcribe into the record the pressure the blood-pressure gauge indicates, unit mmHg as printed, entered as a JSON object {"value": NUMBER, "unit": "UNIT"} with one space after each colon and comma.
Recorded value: {"value": 138, "unit": "mmHg"}
